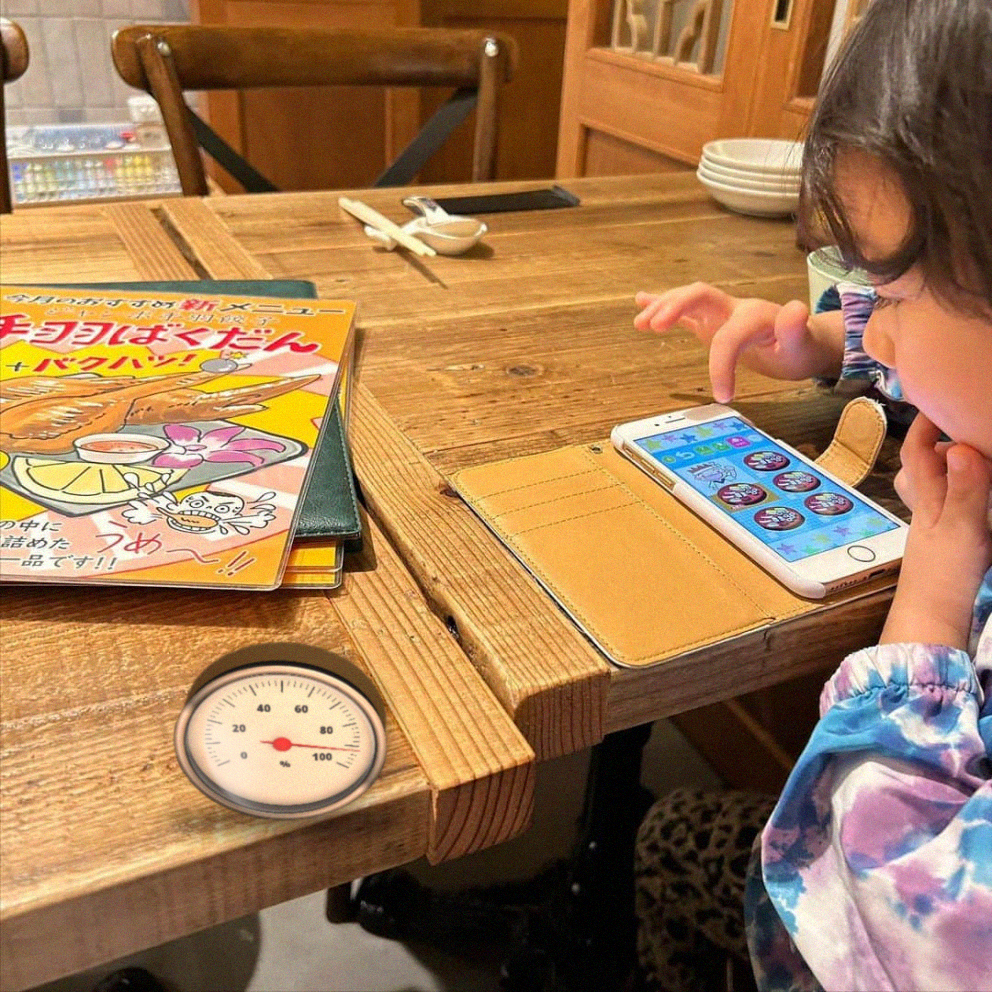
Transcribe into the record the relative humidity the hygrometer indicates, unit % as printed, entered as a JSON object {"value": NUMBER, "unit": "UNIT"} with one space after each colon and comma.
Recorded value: {"value": 90, "unit": "%"}
